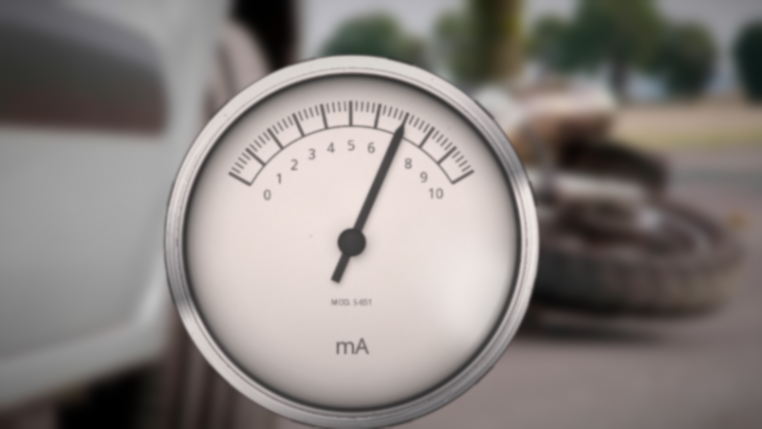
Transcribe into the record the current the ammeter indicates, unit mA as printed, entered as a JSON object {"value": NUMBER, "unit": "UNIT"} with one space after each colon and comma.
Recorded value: {"value": 7, "unit": "mA"}
